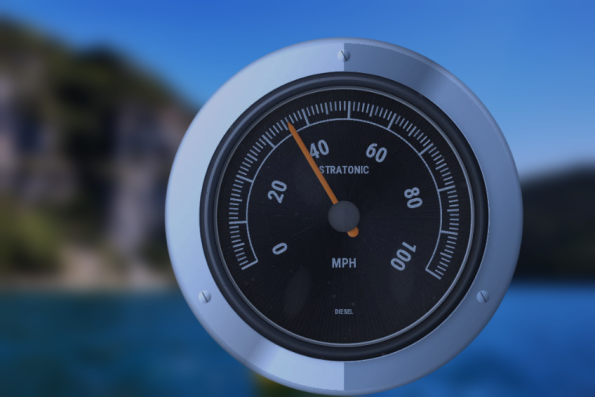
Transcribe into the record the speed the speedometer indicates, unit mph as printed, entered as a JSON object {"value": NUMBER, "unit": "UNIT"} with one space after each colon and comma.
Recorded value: {"value": 36, "unit": "mph"}
